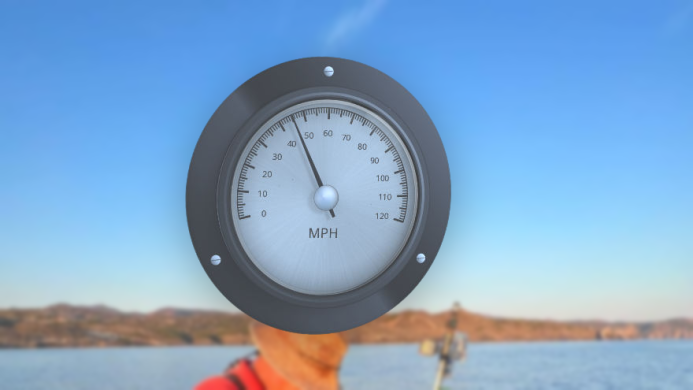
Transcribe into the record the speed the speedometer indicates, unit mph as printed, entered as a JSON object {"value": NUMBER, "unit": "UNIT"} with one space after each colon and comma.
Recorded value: {"value": 45, "unit": "mph"}
